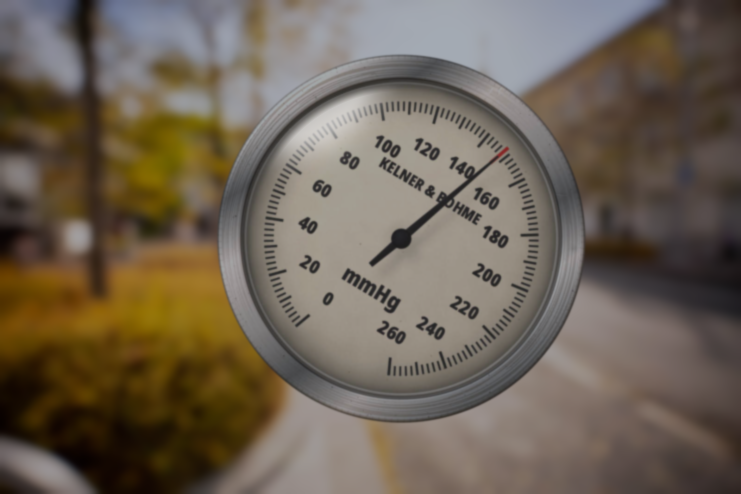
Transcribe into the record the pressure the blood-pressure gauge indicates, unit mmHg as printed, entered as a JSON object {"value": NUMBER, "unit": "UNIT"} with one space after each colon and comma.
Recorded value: {"value": 148, "unit": "mmHg"}
